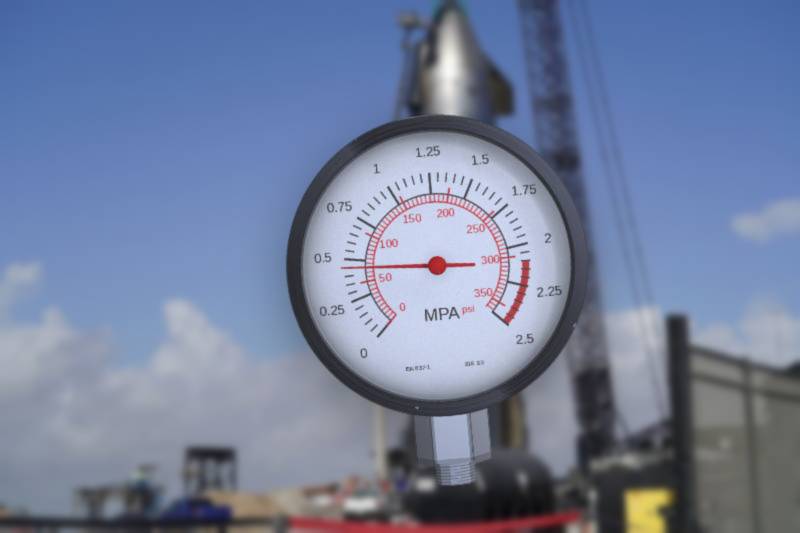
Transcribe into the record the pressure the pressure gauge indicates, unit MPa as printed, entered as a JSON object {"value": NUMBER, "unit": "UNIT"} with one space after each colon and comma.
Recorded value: {"value": 0.45, "unit": "MPa"}
